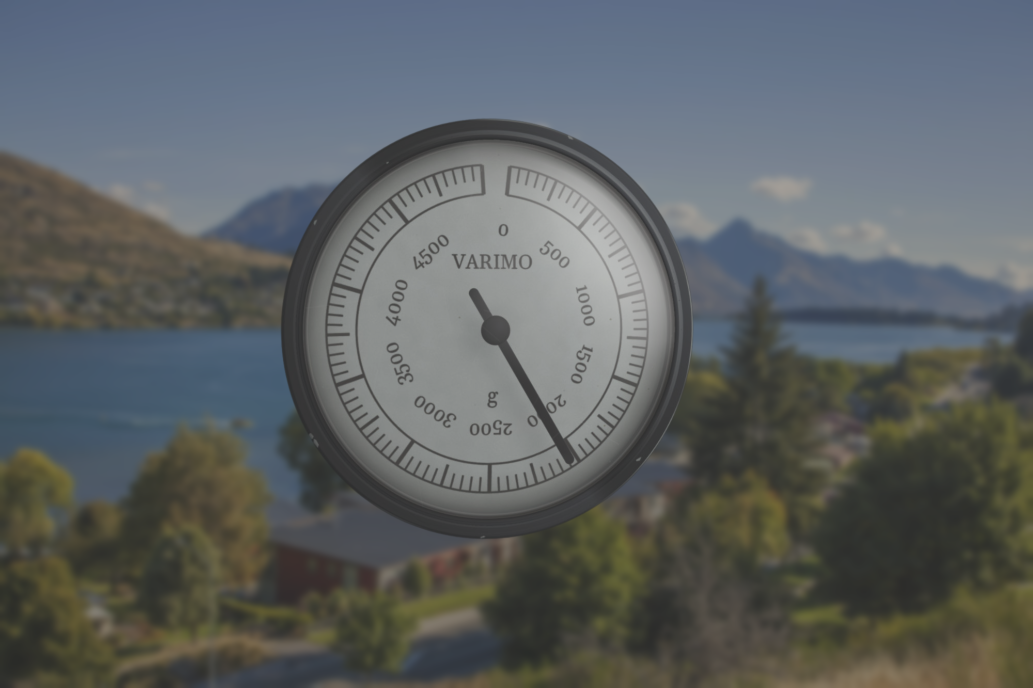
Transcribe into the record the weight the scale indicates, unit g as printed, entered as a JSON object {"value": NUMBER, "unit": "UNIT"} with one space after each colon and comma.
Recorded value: {"value": 2050, "unit": "g"}
